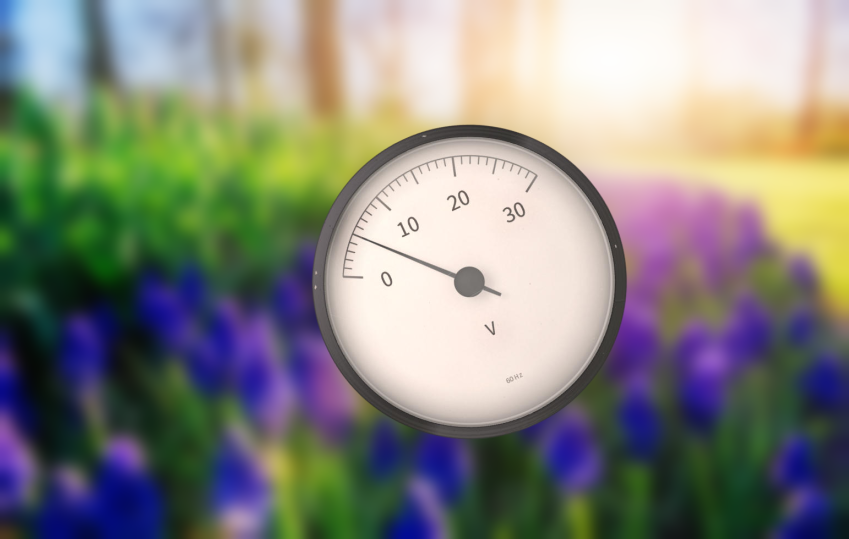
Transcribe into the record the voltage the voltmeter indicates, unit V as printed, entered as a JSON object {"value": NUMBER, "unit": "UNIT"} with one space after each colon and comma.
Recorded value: {"value": 5, "unit": "V"}
